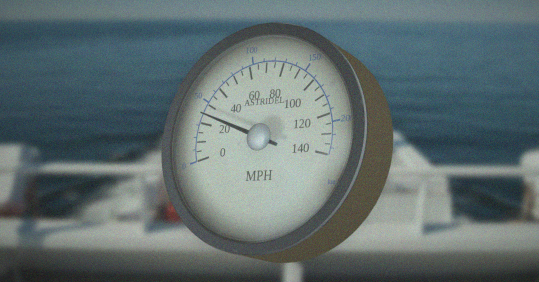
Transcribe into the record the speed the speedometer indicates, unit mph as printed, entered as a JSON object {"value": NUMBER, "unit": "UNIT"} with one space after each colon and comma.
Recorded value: {"value": 25, "unit": "mph"}
